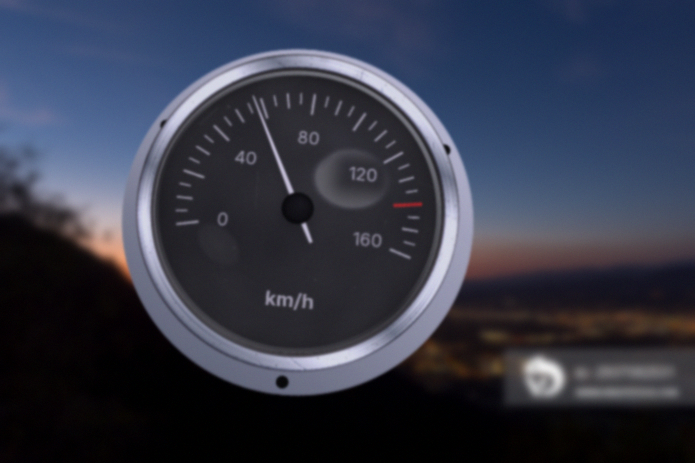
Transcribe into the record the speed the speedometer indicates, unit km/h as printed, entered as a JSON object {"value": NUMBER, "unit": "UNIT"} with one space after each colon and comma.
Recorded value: {"value": 57.5, "unit": "km/h"}
